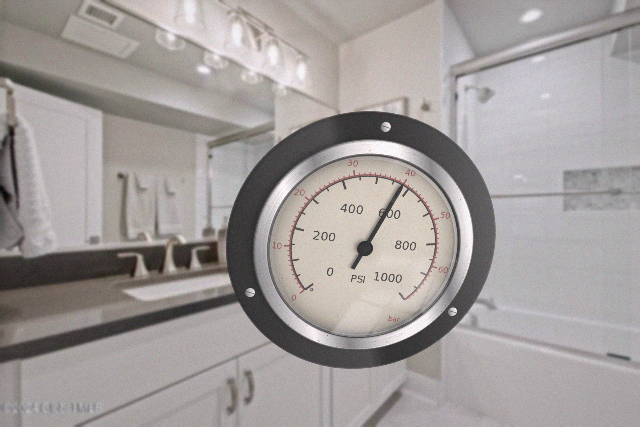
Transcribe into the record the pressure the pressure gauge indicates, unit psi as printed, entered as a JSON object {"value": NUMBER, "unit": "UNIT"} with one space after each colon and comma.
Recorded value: {"value": 575, "unit": "psi"}
